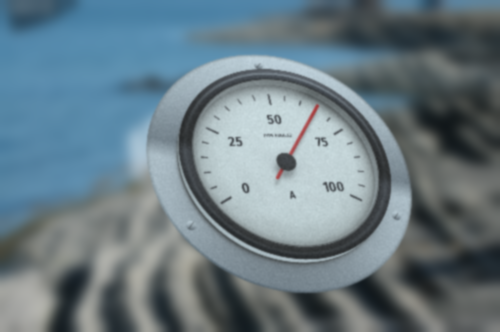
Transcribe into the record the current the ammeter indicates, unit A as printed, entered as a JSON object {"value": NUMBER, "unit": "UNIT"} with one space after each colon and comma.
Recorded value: {"value": 65, "unit": "A"}
